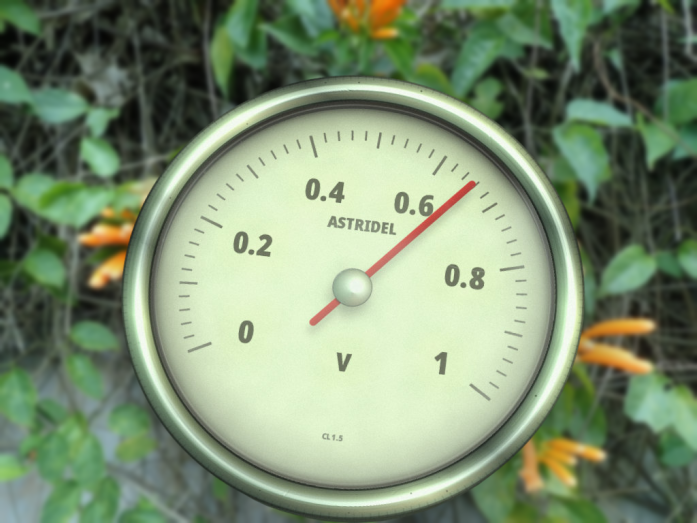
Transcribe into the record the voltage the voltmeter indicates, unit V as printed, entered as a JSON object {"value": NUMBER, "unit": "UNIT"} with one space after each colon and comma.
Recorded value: {"value": 0.66, "unit": "V"}
